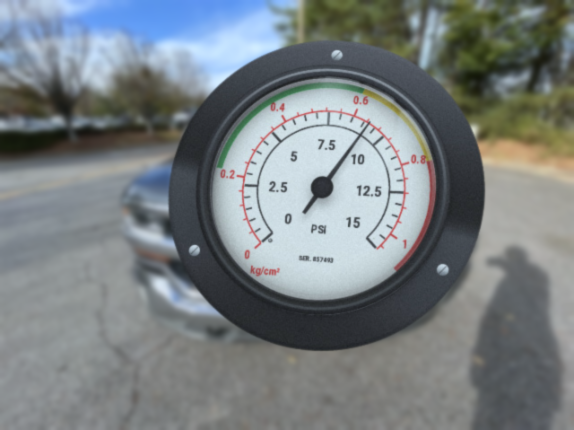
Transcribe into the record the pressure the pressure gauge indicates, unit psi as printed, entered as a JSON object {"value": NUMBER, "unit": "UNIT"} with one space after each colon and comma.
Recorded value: {"value": 9.25, "unit": "psi"}
